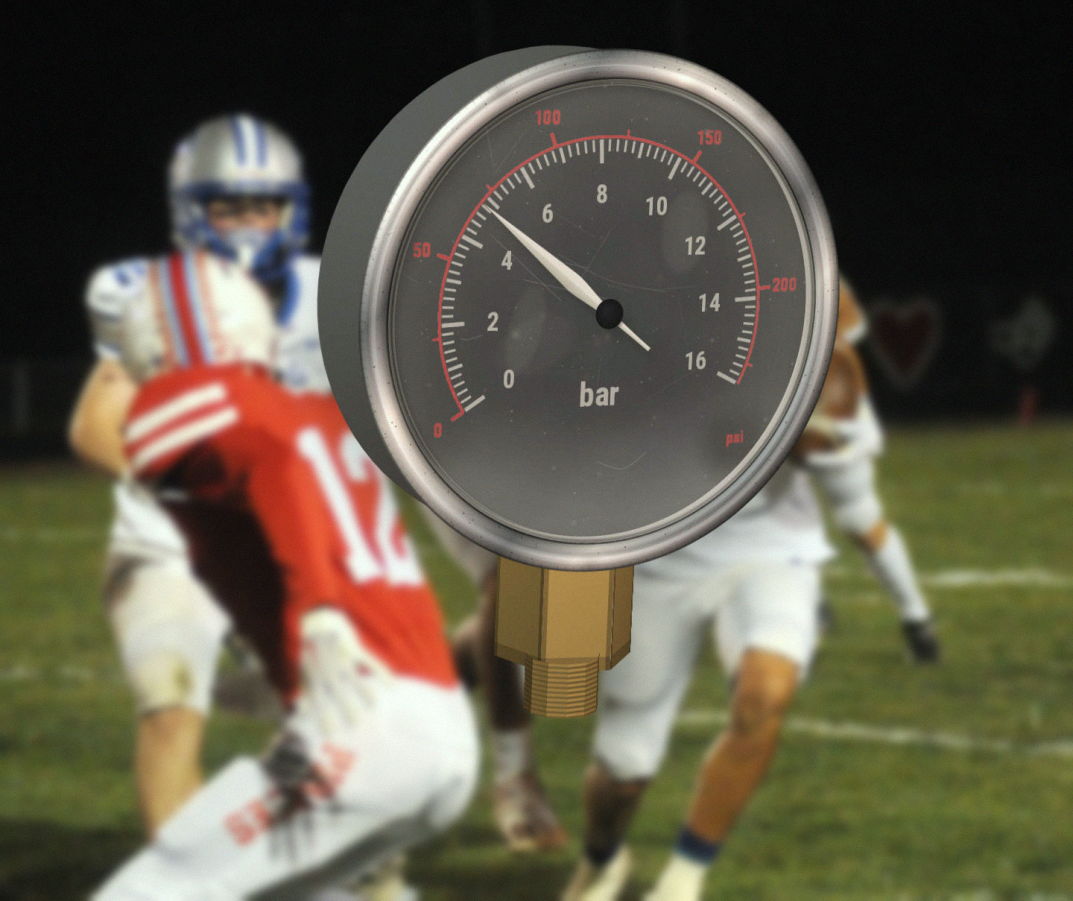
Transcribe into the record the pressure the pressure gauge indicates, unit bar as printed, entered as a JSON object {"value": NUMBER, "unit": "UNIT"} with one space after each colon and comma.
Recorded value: {"value": 4.8, "unit": "bar"}
